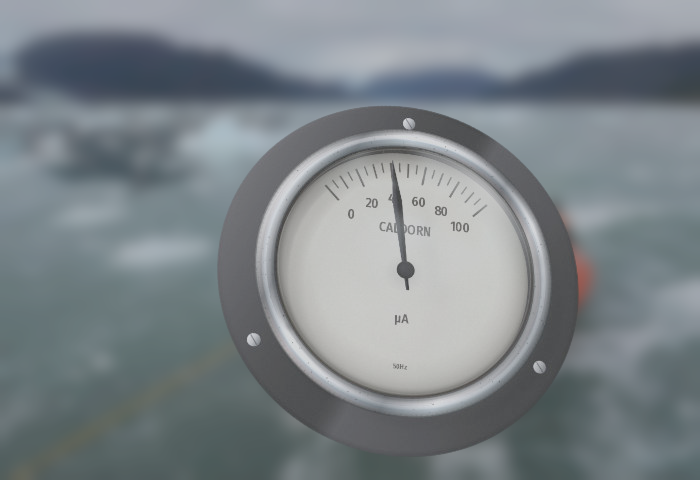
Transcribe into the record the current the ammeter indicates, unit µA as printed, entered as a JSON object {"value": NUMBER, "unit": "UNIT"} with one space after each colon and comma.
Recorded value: {"value": 40, "unit": "µA"}
